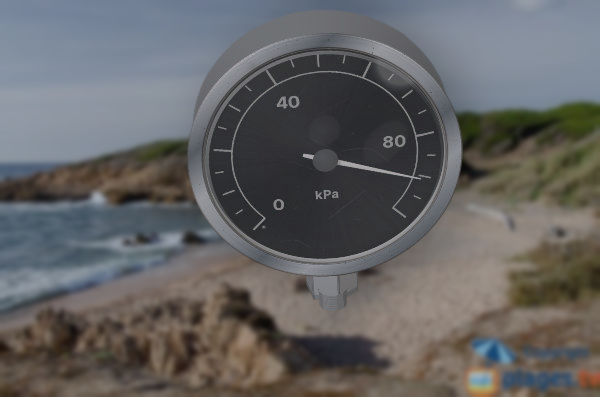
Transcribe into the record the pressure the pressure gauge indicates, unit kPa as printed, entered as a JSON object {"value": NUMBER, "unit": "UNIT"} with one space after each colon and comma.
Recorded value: {"value": 90, "unit": "kPa"}
